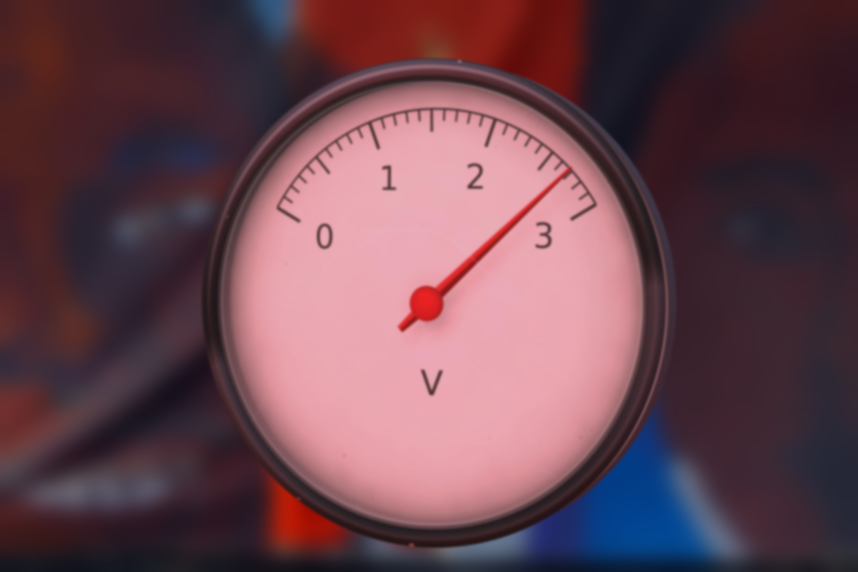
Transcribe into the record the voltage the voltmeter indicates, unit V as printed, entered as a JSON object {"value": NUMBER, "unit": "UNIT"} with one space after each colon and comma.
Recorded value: {"value": 2.7, "unit": "V"}
